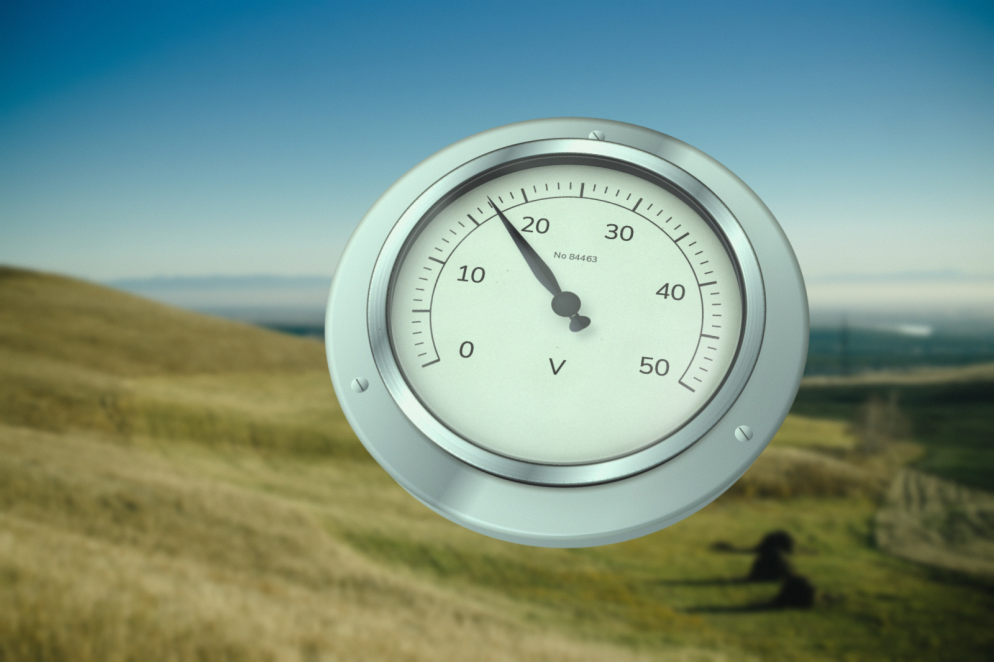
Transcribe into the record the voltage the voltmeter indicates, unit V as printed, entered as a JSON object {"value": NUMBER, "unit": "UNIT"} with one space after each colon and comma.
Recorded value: {"value": 17, "unit": "V"}
